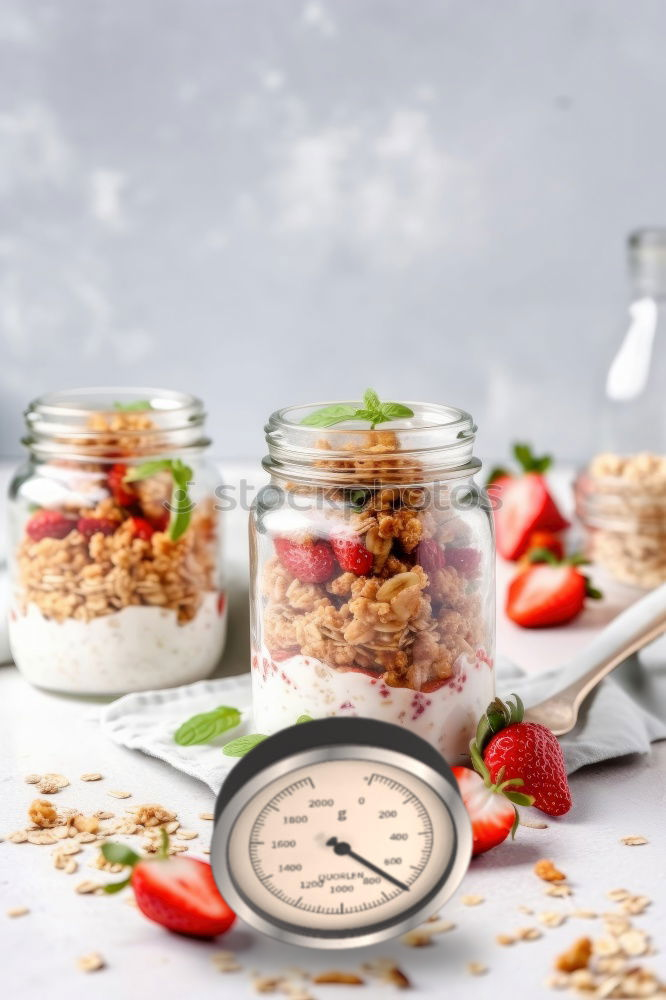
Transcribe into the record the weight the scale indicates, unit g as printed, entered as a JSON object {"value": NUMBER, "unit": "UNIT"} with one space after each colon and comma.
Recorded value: {"value": 700, "unit": "g"}
